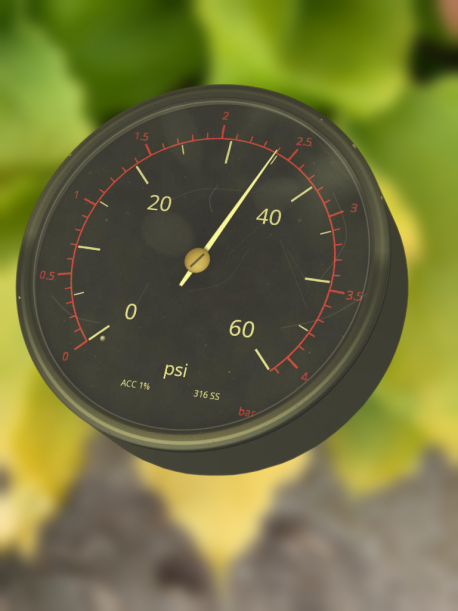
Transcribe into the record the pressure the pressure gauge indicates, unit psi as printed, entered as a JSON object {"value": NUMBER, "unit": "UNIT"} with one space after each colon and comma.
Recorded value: {"value": 35, "unit": "psi"}
